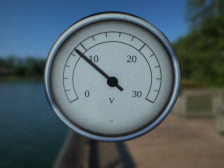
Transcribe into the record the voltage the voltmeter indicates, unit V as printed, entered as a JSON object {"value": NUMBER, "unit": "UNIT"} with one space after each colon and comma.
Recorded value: {"value": 9, "unit": "V"}
